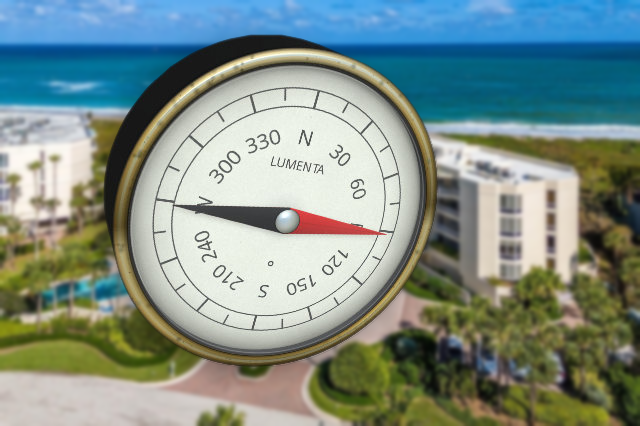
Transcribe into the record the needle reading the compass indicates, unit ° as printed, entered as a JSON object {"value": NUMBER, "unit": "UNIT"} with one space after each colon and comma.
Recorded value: {"value": 90, "unit": "°"}
